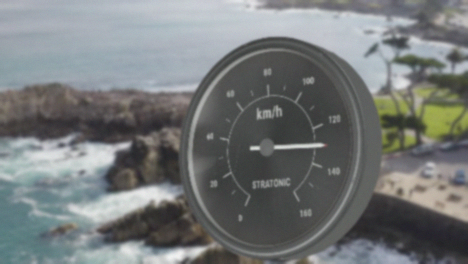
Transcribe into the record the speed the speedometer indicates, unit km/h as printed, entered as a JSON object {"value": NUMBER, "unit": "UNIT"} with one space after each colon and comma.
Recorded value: {"value": 130, "unit": "km/h"}
